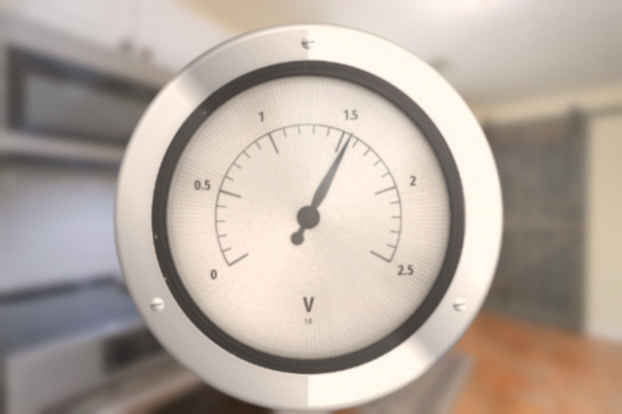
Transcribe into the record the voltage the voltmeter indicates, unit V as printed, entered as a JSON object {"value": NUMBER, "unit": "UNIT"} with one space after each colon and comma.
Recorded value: {"value": 1.55, "unit": "V"}
